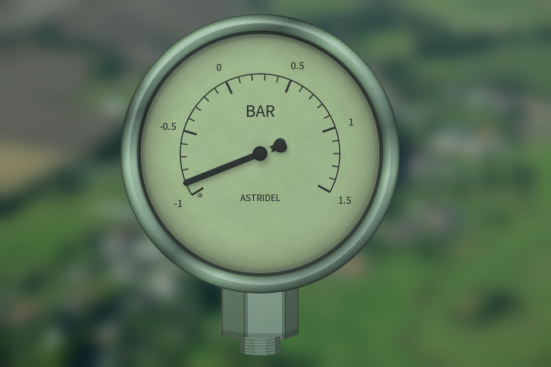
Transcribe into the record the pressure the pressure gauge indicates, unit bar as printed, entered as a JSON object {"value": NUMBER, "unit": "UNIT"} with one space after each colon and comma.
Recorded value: {"value": -0.9, "unit": "bar"}
